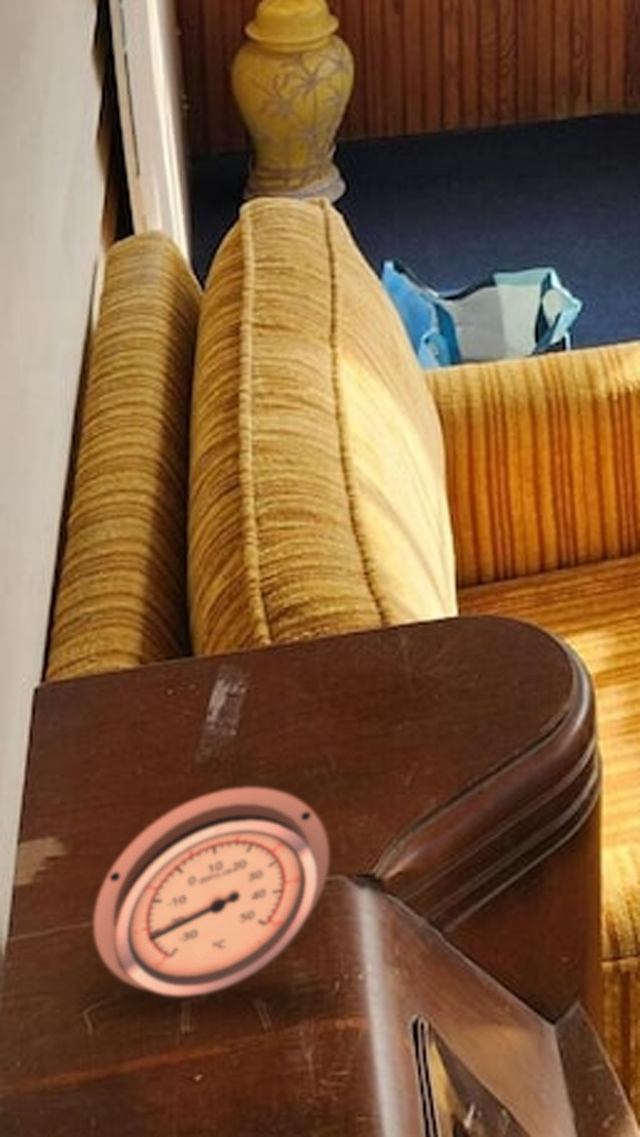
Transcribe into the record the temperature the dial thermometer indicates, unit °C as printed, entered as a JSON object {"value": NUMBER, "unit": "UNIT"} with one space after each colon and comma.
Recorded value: {"value": -20, "unit": "°C"}
